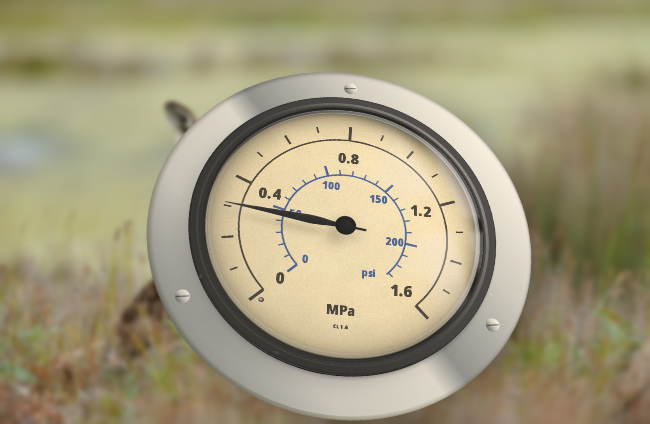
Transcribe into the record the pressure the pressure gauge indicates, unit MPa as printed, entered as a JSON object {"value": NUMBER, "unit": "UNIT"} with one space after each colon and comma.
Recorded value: {"value": 0.3, "unit": "MPa"}
